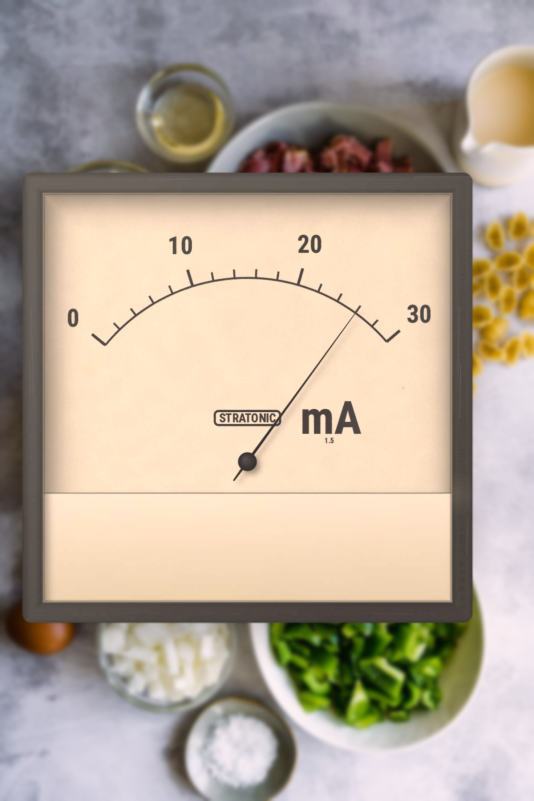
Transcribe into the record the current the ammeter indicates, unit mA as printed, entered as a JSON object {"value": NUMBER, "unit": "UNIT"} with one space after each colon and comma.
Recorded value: {"value": 26, "unit": "mA"}
